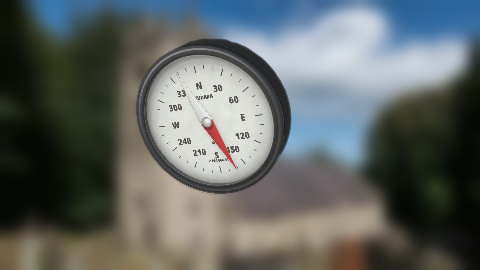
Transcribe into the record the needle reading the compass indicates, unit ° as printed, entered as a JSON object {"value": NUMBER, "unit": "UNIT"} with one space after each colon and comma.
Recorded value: {"value": 160, "unit": "°"}
